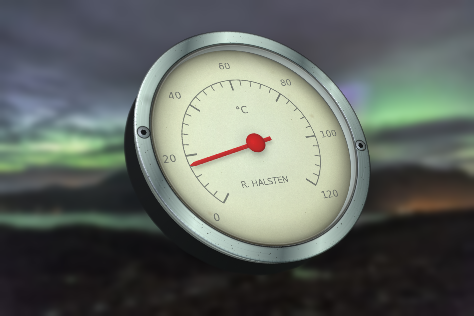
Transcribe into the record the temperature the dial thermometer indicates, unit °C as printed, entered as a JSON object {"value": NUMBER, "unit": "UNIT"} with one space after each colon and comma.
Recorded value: {"value": 16, "unit": "°C"}
